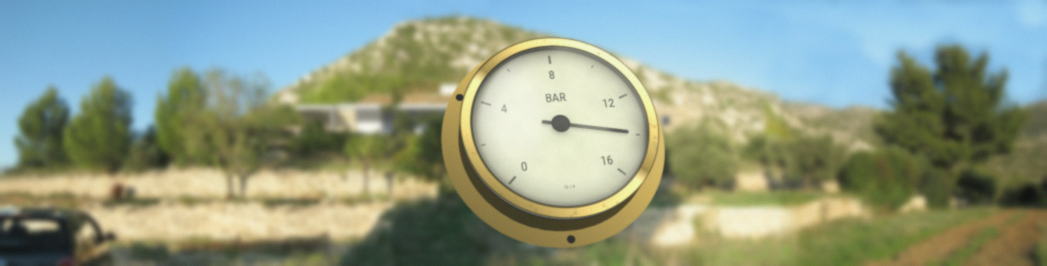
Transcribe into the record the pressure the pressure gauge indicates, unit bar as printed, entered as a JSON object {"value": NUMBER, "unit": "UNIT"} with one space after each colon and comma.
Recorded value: {"value": 14, "unit": "bar"}
